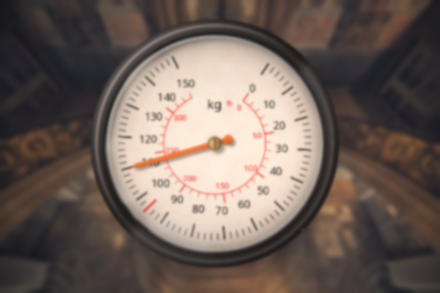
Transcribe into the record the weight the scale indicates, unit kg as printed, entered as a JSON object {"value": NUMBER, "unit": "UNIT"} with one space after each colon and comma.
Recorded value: {"value": 110, "unit": "kg"}
